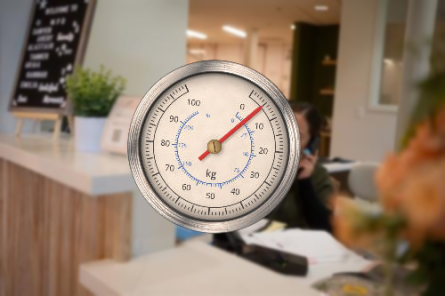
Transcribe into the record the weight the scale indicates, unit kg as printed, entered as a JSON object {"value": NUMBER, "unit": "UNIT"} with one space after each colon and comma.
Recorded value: {"value": 5, "unit": "kg"}
